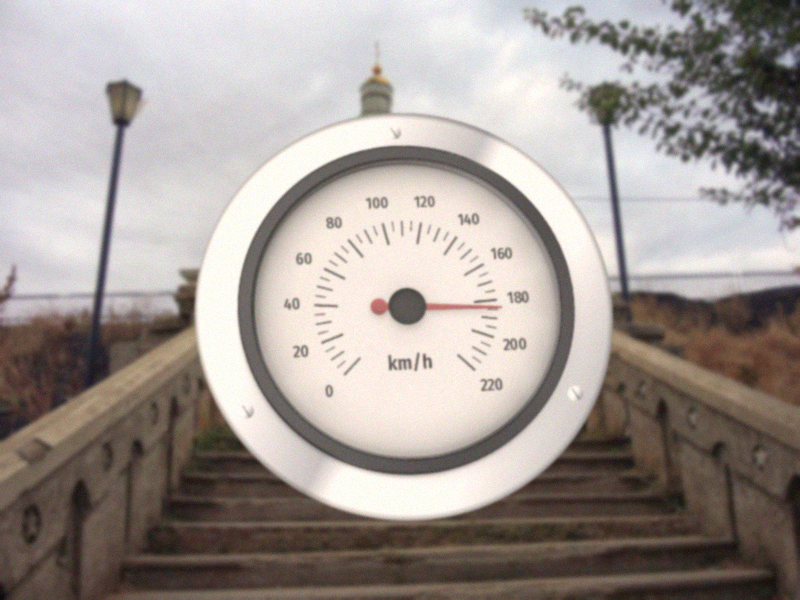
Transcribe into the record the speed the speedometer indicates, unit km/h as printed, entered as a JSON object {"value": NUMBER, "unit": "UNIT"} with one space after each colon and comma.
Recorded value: {"value": 185, "unit": "km/h"}
